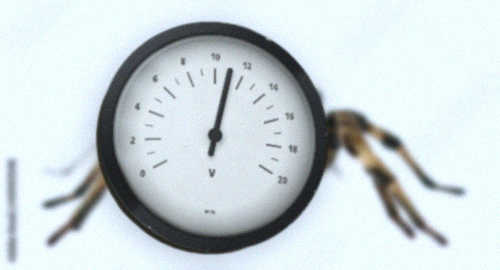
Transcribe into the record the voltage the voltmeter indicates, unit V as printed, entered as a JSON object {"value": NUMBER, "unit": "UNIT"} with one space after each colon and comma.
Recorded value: {"value": 11, "unit": "V"}
